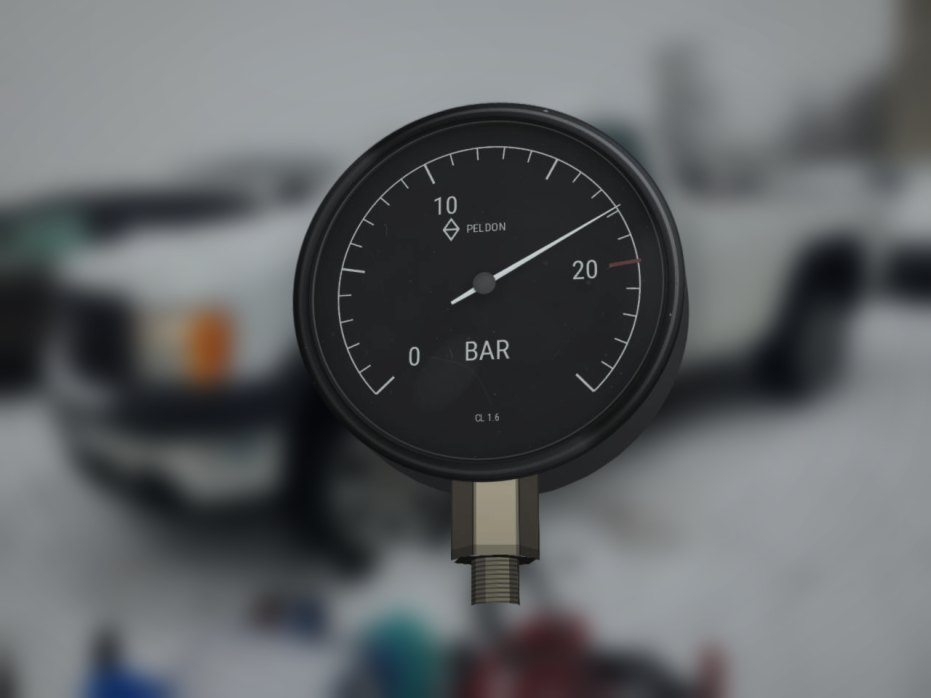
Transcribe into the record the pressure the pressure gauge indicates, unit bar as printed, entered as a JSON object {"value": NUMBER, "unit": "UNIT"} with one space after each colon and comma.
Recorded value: {"value": 18, "unit": "bar"}
